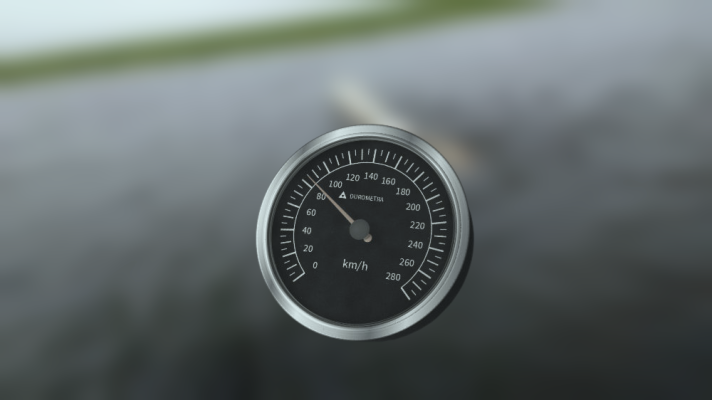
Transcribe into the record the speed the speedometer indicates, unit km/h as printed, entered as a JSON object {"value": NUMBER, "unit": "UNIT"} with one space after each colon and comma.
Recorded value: {"value": 85, "unit": "km/h"}
